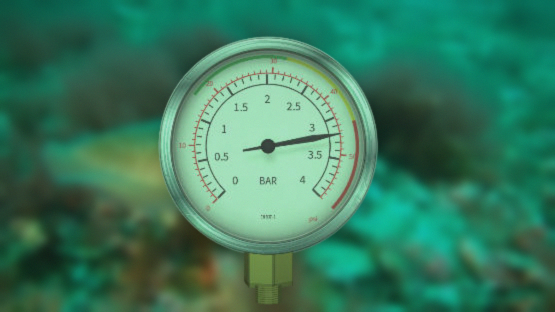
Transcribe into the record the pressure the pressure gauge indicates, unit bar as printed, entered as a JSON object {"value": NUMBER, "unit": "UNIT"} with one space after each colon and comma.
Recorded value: {"value": 3.2, "unit": "bar"}
